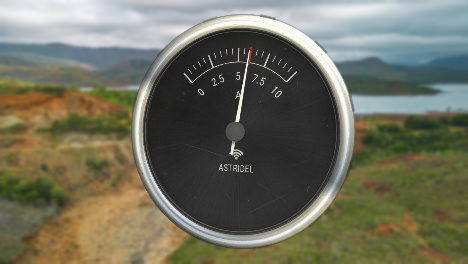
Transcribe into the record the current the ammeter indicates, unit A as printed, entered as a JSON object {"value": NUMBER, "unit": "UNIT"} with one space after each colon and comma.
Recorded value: {"value": 6, "unit": "A"}
